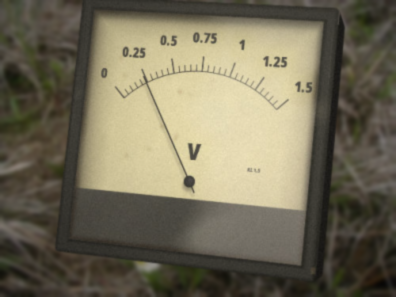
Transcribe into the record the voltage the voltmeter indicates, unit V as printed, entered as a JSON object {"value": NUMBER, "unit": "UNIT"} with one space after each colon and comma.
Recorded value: {"value": 0.25, "unit": "V"}
